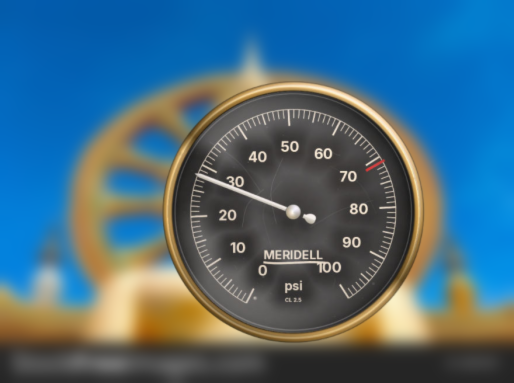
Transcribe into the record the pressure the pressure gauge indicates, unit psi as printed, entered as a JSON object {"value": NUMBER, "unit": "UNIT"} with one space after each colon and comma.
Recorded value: {"value": 28, "unit": "psi"}
